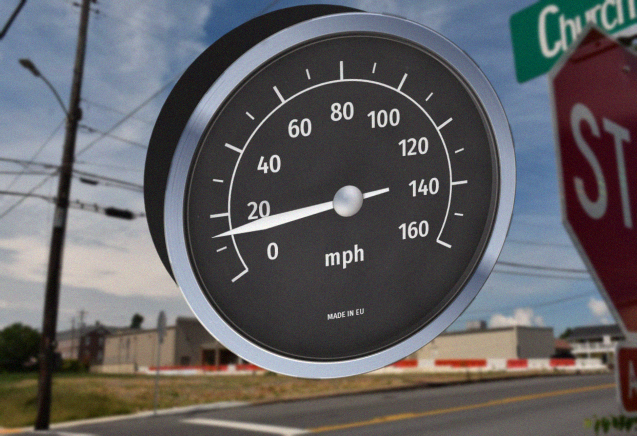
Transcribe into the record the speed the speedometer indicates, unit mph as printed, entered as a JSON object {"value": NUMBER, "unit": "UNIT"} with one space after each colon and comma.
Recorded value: {"value": 15, "unit": "mph"}
